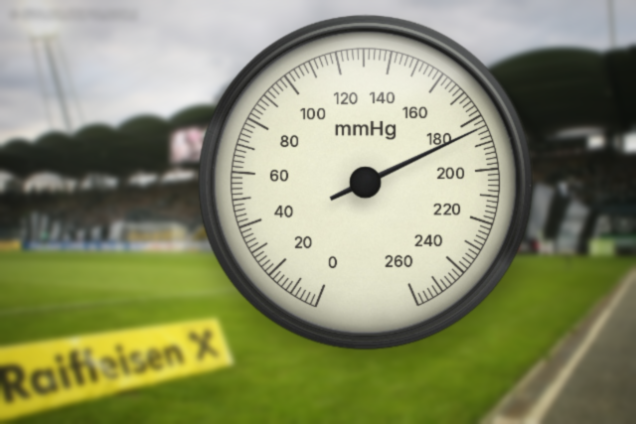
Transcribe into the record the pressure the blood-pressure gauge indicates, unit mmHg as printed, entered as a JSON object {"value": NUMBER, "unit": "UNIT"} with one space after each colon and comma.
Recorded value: {"value": 184, "unit": "mmHg"}
